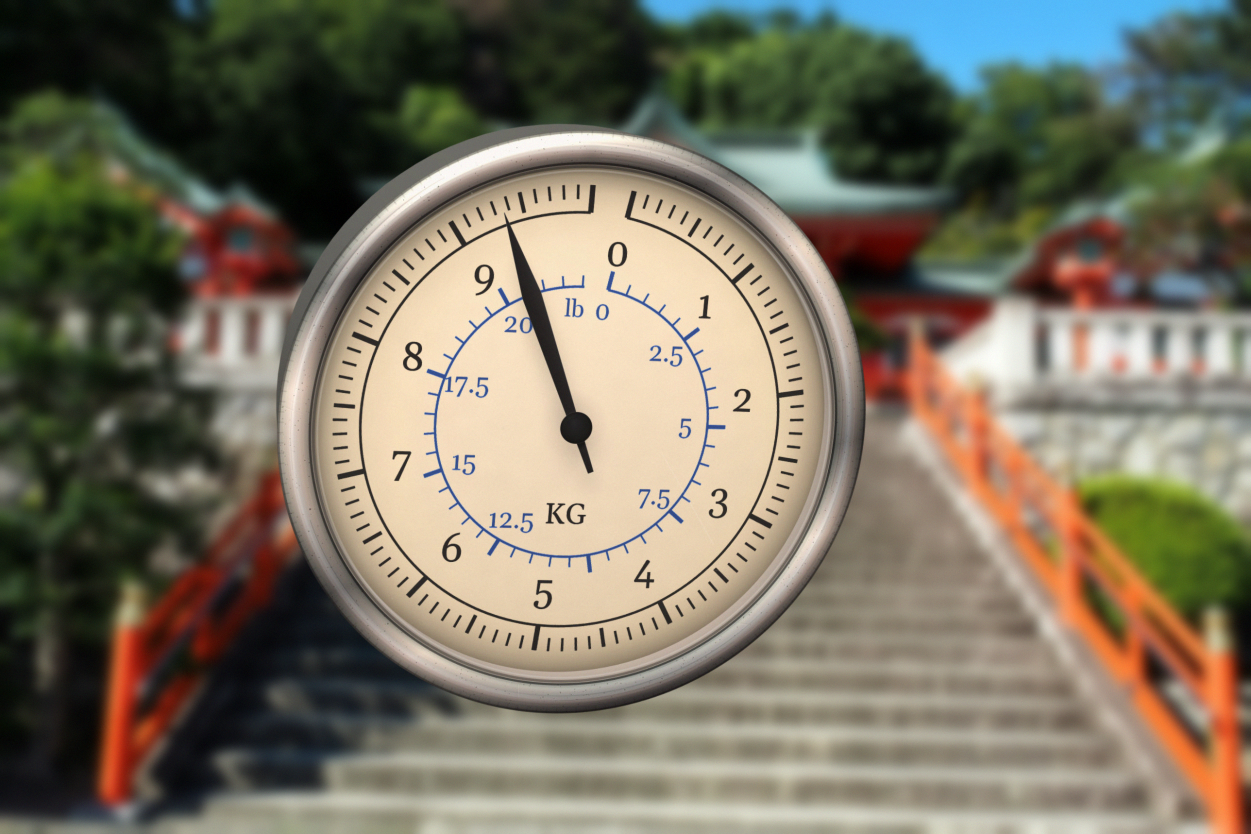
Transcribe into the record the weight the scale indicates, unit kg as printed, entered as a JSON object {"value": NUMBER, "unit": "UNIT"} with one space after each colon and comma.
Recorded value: {"value": 9.35, "unit": "kg"}
